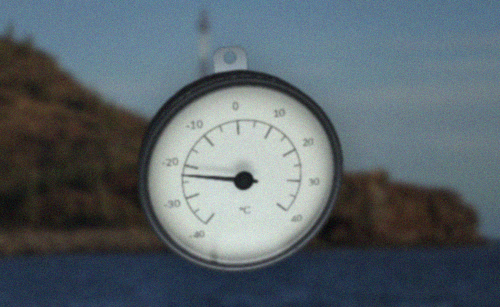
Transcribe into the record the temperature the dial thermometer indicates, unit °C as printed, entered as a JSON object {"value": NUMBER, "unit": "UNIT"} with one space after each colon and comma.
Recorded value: {"value": -22.5, "unit": "°C"}
